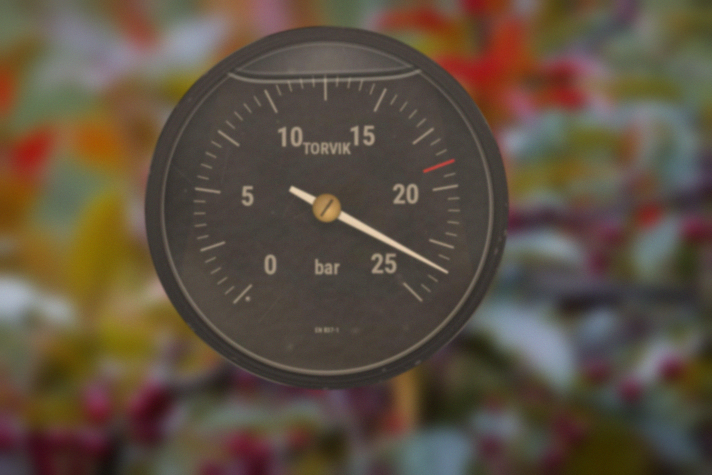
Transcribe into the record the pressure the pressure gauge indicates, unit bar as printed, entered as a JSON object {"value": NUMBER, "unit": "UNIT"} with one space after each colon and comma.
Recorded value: {"value": 23.5, "unit": "bar"}
